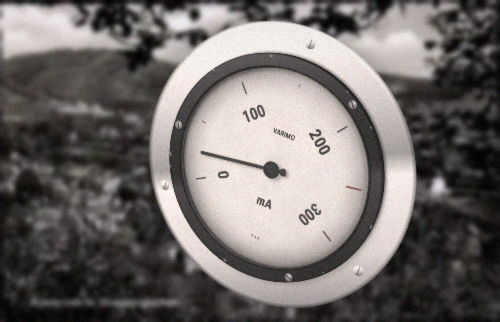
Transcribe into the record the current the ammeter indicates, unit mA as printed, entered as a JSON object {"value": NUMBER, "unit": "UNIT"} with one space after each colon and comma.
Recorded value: {"value": 25, "unit": "mA"}
